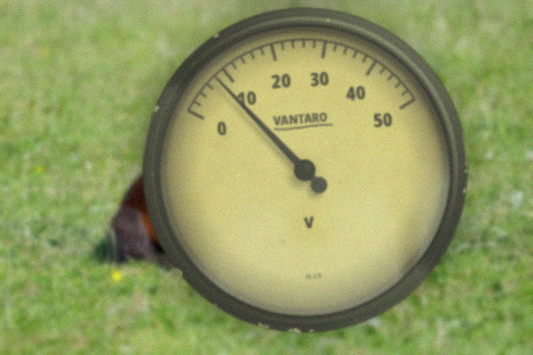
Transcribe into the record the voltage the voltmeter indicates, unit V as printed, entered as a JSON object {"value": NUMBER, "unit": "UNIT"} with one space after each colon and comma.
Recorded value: {"value": 8, "unit": "V"}
